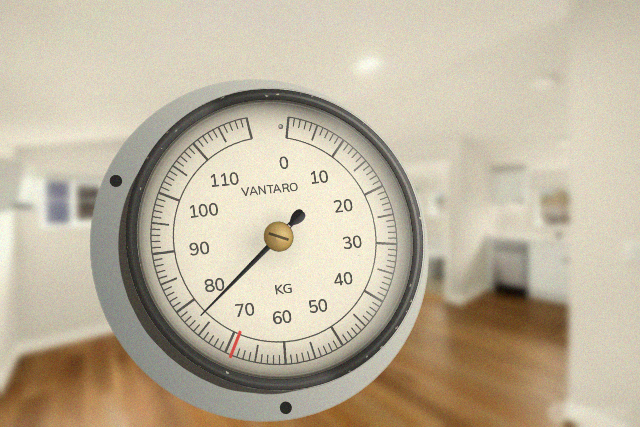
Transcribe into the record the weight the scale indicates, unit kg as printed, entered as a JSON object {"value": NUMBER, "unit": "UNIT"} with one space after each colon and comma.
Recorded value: {"value": 77, "unit": "kg"}
